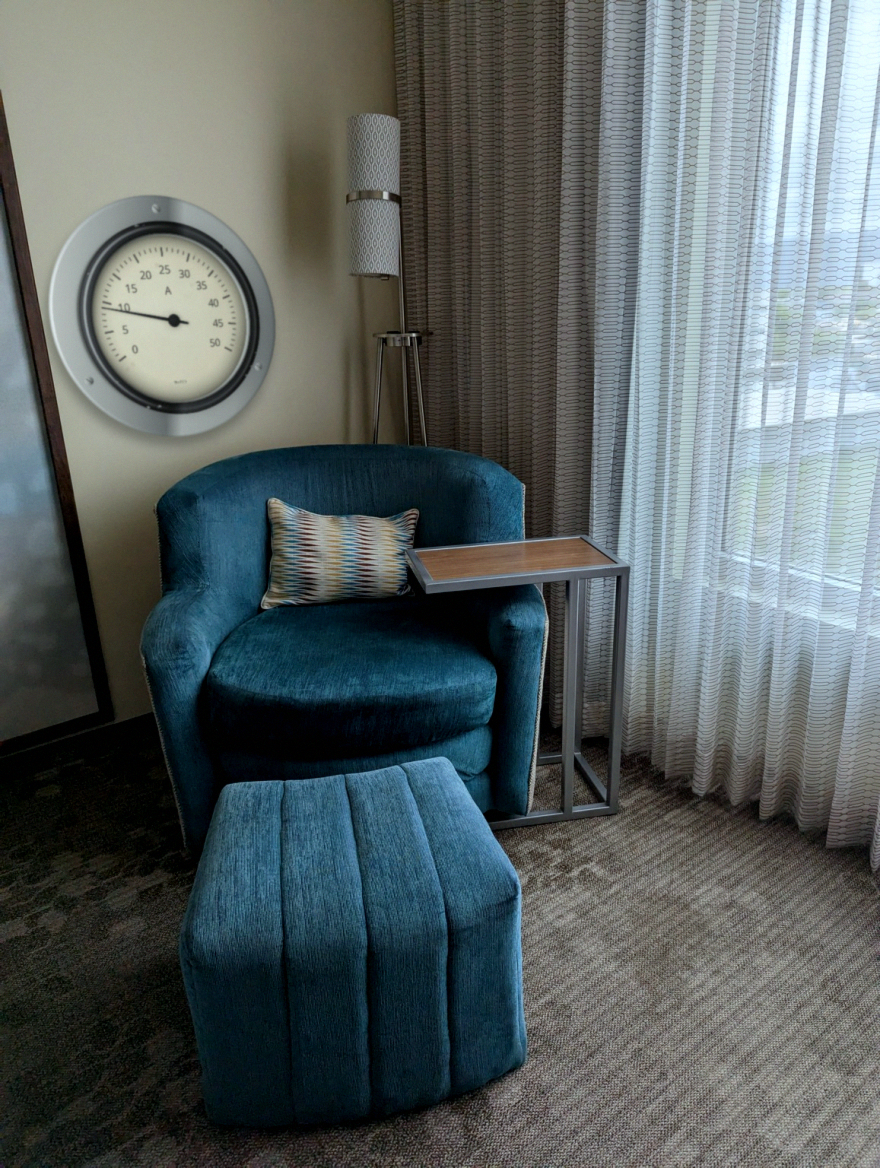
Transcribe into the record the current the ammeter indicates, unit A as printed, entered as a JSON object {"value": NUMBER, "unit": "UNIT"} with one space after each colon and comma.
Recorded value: {"value": 9, "unit": "A"}
